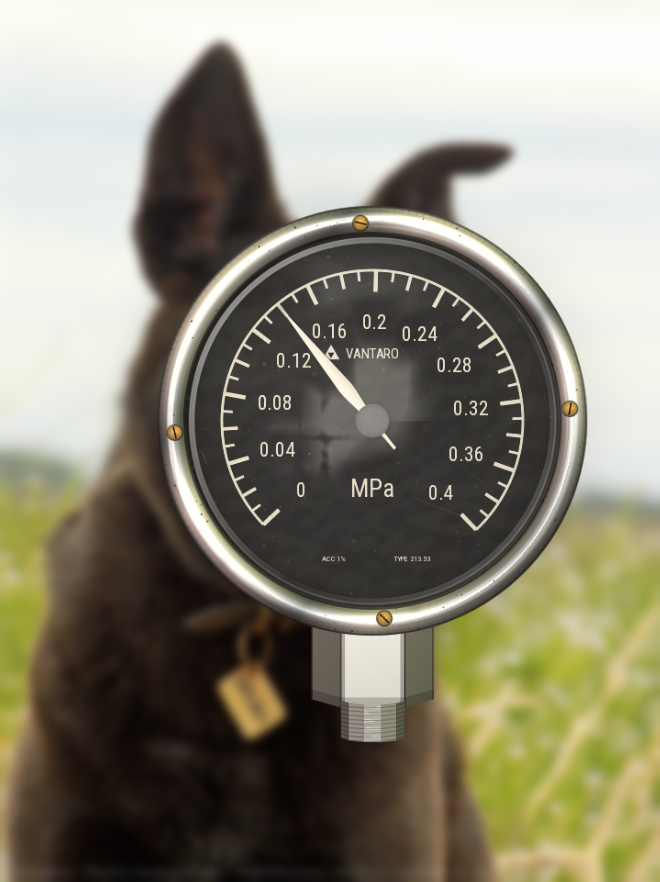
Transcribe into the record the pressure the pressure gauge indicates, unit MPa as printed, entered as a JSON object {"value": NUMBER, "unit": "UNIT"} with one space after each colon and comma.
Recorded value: {"value": 0.14, "unit": "MPa"}
